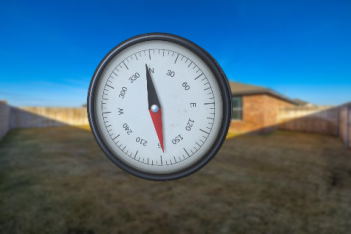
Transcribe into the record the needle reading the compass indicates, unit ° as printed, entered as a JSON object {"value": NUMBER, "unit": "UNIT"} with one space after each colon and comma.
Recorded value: {"value": 175, "unit": "°"}
